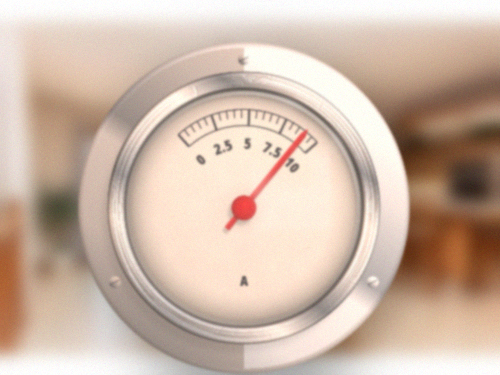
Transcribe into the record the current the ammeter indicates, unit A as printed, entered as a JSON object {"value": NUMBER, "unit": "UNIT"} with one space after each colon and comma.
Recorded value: {"value": 9, "unit": "A"}
